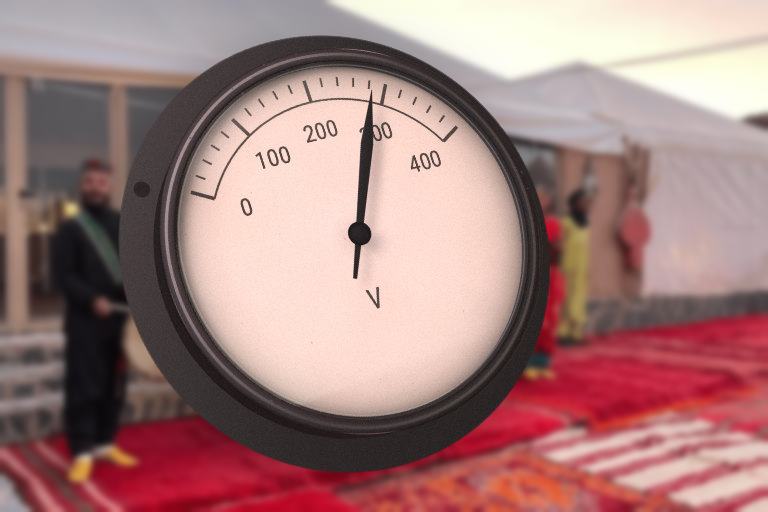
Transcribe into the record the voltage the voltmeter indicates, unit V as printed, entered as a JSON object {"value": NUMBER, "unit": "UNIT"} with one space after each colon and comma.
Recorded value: {"value": 280, "unit": "V"}
